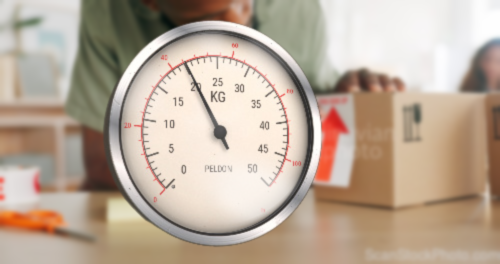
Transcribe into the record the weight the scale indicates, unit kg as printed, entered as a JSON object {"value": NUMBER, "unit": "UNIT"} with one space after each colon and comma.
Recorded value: {"value": 20, "unit": "kg"}
